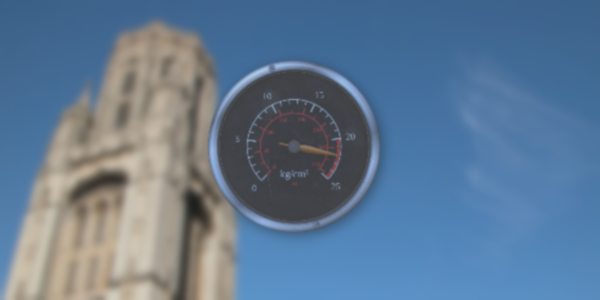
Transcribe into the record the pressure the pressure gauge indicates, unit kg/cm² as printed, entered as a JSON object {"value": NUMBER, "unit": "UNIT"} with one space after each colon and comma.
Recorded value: {"value": 22, "unit": "kg/cm²"}
